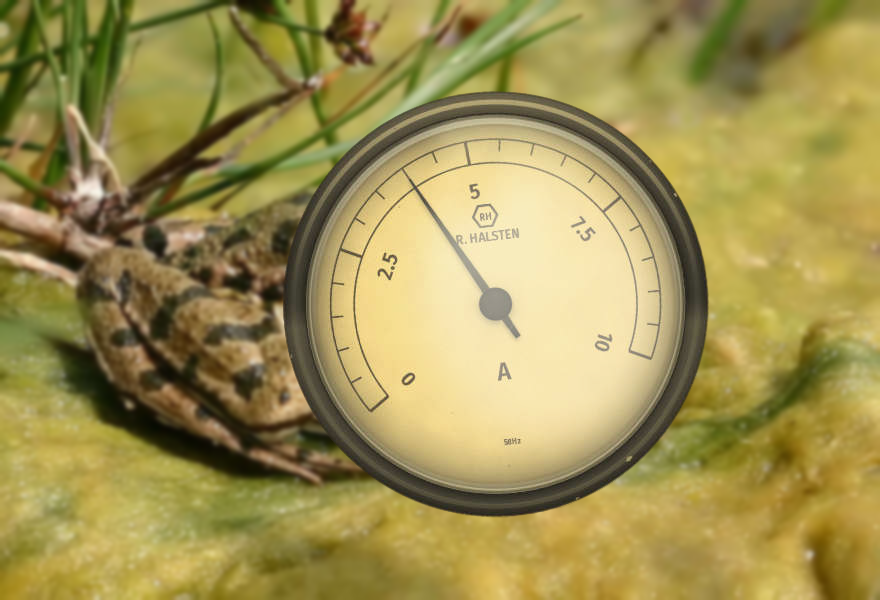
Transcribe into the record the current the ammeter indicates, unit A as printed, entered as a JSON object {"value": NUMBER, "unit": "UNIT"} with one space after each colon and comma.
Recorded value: {"value": 4, "unit": "A"}
